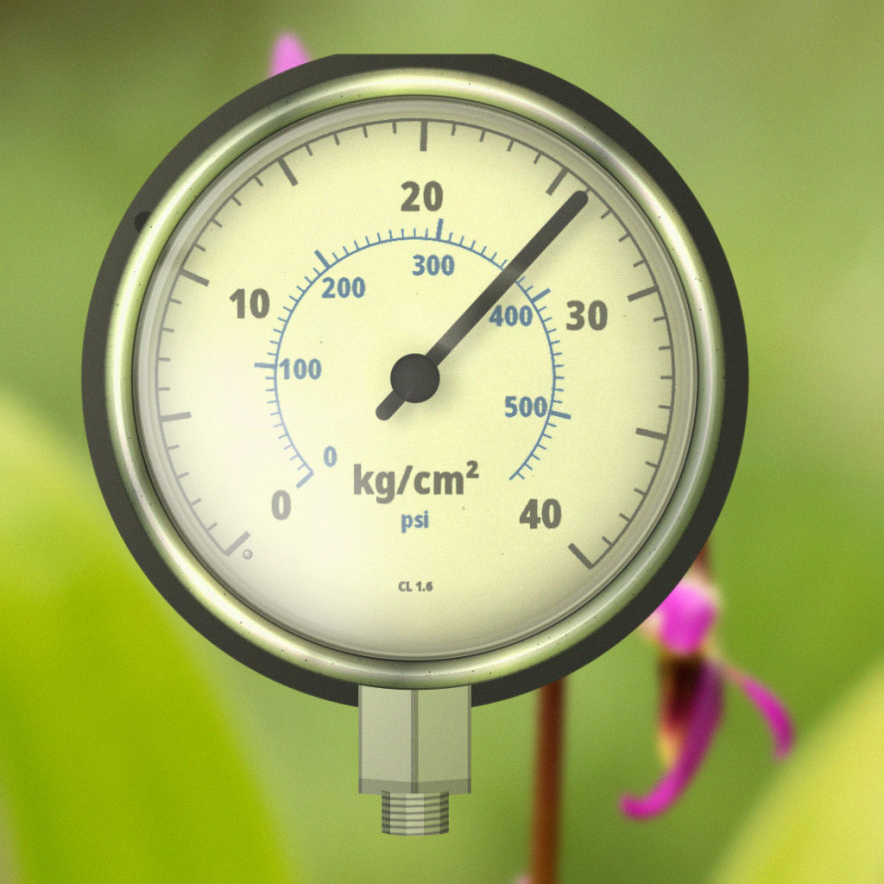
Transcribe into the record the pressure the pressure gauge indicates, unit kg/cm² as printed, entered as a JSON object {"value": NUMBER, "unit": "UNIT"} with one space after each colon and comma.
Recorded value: {"value": 26, "unit": "kg/cm²"}
